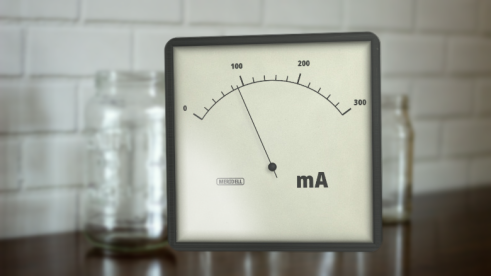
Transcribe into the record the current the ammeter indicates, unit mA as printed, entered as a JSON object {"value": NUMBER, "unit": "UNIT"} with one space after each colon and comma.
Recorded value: {"value": 90, "unit": "mA"}
